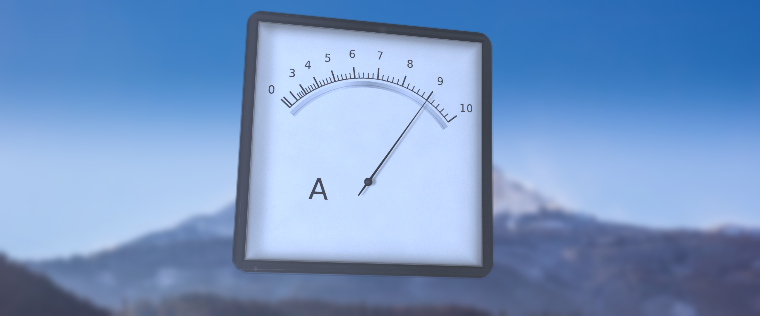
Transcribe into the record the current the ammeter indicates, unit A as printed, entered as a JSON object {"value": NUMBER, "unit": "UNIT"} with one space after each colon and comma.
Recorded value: {"value": 9, "unit": "A"}
